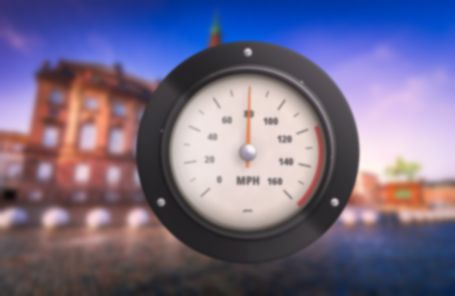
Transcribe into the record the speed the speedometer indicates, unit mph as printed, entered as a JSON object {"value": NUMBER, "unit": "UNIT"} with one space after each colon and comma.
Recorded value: {"value": 80, "unit": "mph"}
